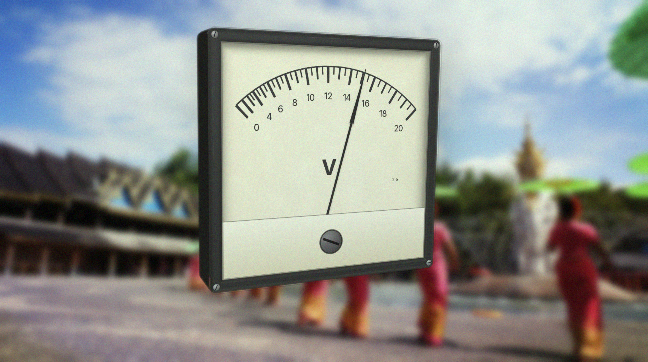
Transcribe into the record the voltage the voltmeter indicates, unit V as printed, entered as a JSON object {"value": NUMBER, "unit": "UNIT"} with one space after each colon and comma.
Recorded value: {"value": 15, "unit": "V"}
